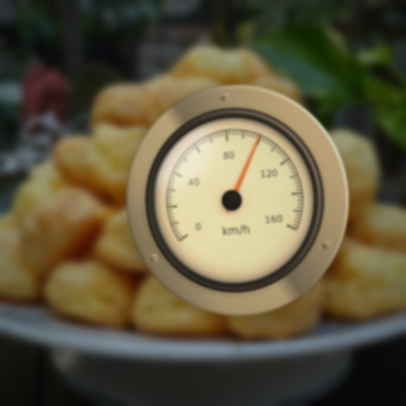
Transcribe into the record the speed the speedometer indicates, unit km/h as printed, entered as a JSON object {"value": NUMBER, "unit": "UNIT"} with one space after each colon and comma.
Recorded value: {"value": 100, "unit": "km/h"}
